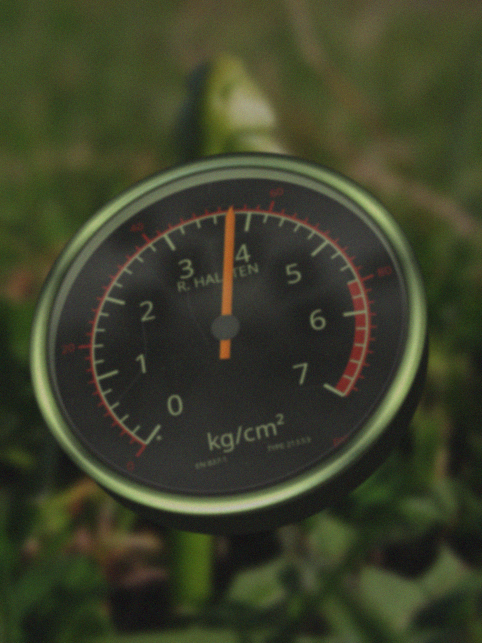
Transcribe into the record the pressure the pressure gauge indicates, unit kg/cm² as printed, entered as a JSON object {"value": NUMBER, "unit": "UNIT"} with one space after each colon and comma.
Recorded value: {"value": 3.8, "unit": "kg/cm²"}
